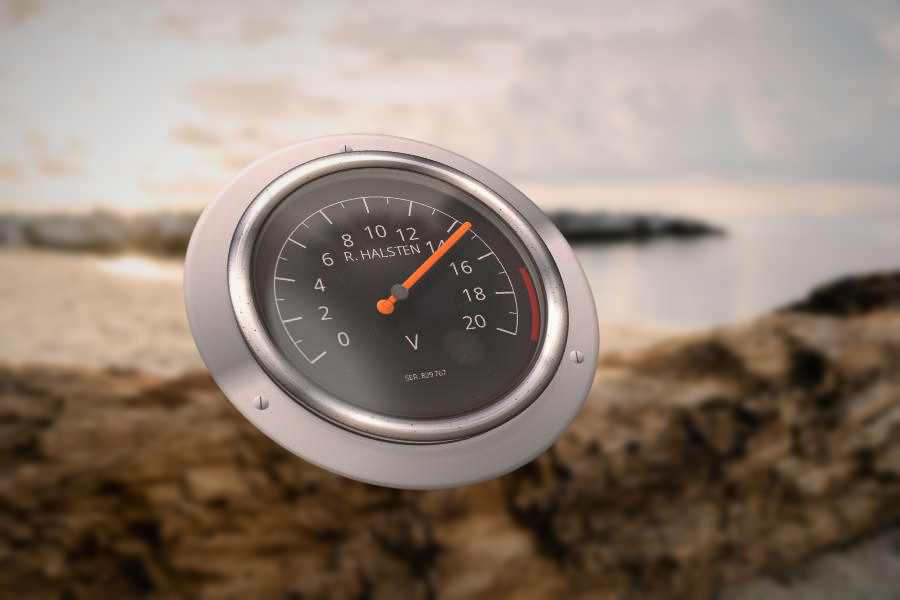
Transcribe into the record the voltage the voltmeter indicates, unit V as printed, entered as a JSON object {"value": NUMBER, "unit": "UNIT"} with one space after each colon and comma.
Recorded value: {"value": 14.5, "unit": "V"}
